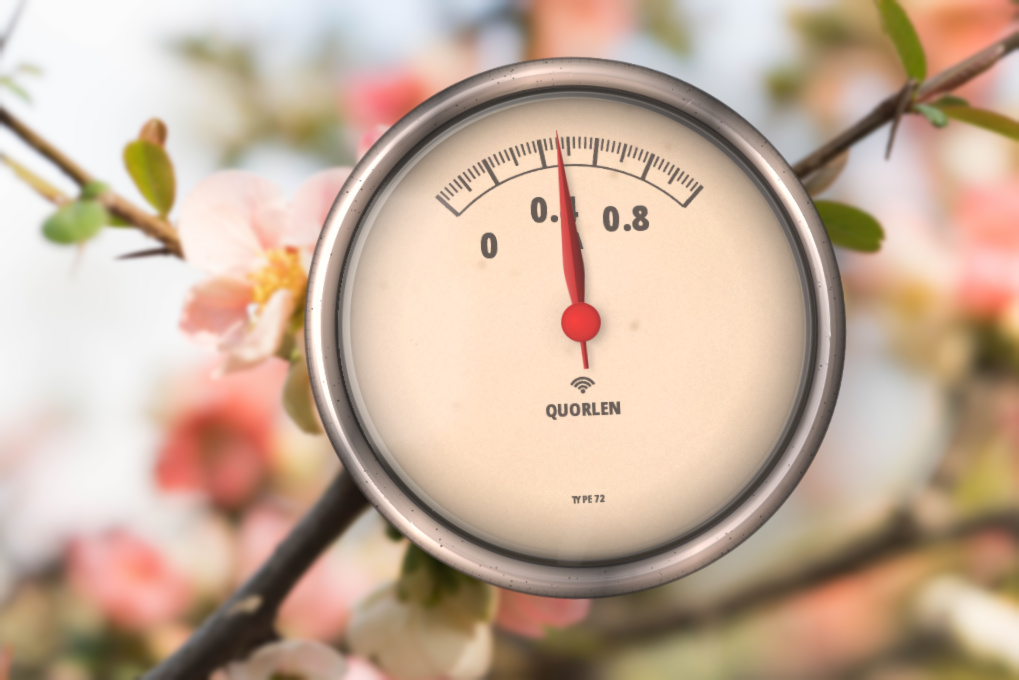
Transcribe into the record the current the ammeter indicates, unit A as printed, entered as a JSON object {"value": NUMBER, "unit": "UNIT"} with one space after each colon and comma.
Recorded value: {"value": 0.46, "unit": "A"}
